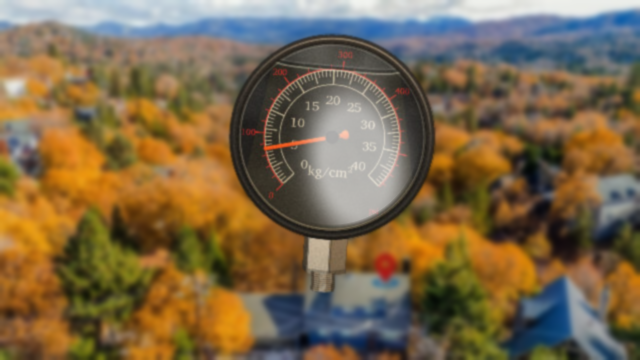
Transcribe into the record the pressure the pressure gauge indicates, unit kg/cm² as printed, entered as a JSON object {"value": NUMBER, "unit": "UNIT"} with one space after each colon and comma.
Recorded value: {"value": 5, "unit": "kg/cm²"}
